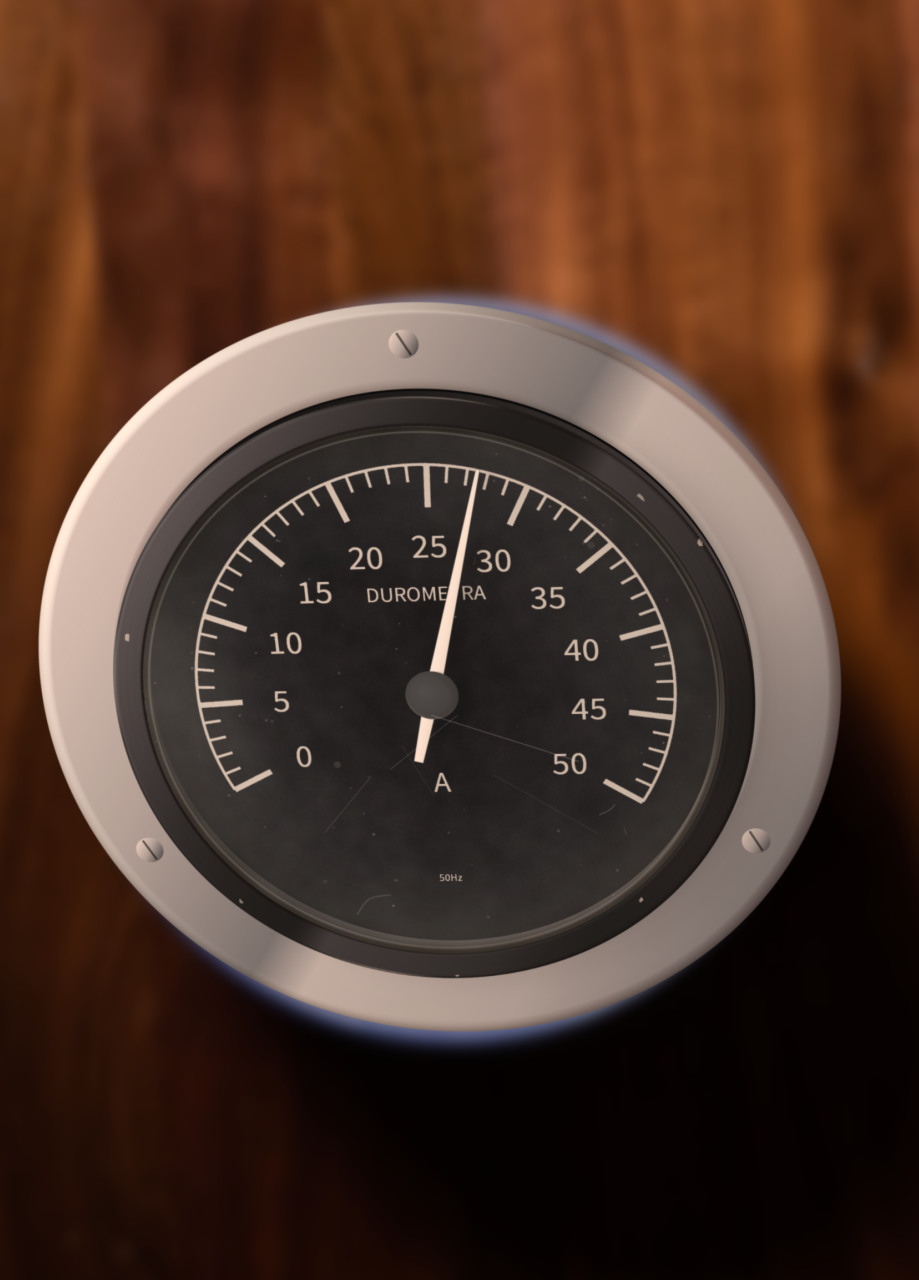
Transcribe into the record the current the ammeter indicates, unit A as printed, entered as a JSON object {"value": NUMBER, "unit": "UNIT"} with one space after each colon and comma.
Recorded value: {"value": 27.5, "unit": "A"}
